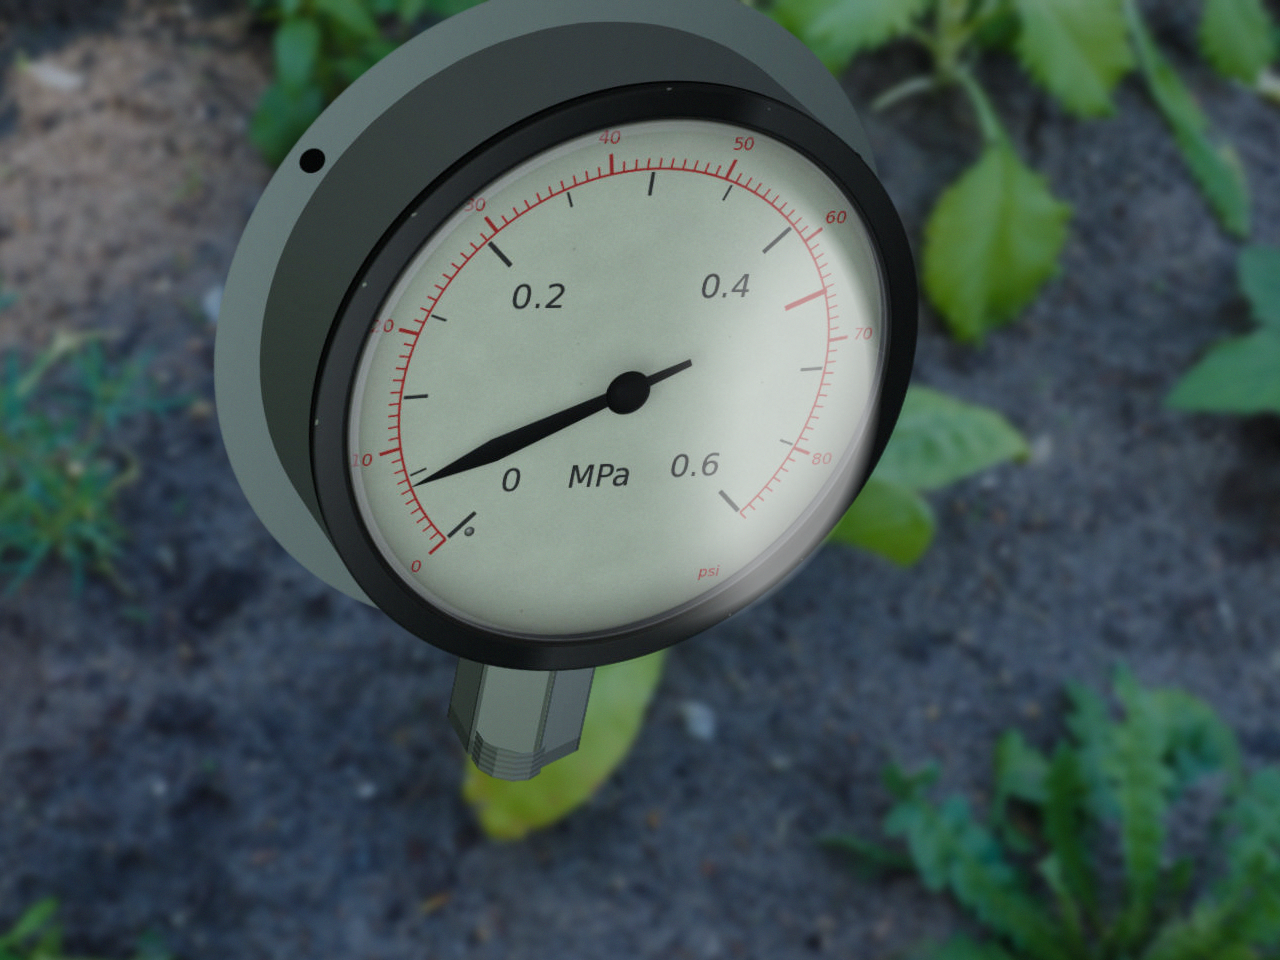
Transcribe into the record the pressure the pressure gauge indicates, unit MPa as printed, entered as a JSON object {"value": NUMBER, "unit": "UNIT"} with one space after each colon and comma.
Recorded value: {"value": 0.05, "unit": "MPa"}
